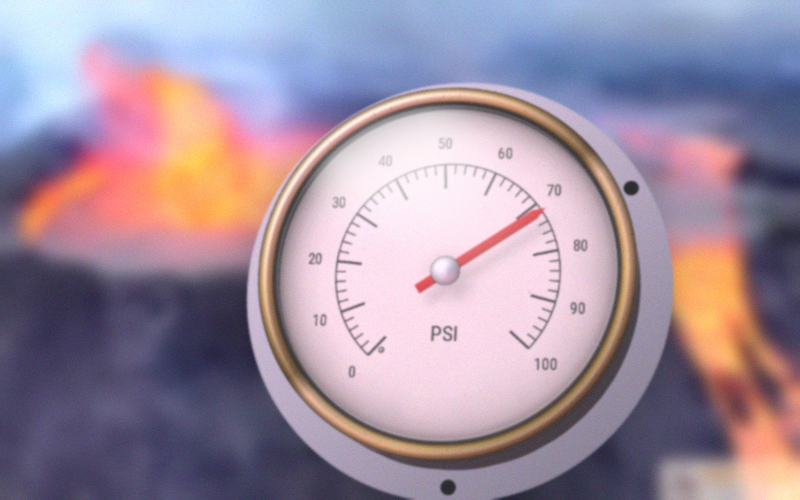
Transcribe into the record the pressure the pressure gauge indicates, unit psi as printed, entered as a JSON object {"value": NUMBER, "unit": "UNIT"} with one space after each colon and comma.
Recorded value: {"value": 72, "unit": "psi"}
